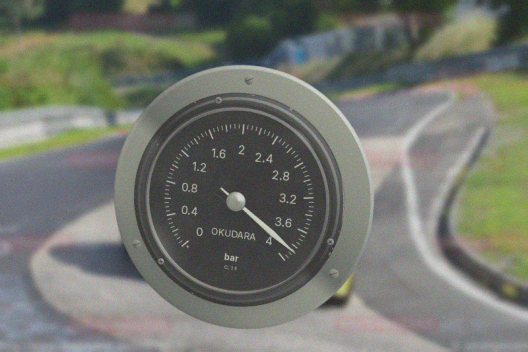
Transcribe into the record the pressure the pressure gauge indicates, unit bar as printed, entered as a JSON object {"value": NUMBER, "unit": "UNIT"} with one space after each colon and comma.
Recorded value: {"value": 3.85, "unit": "bar"}
